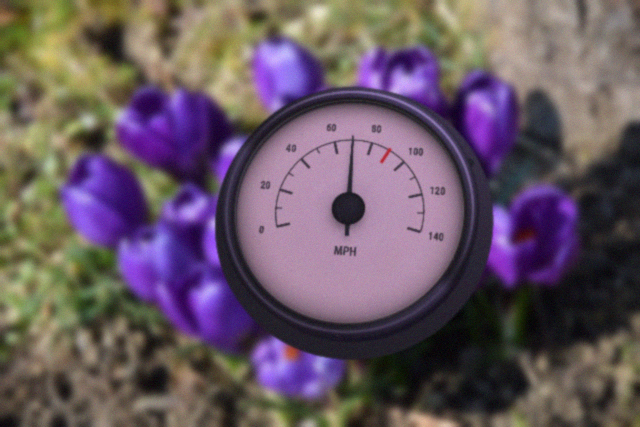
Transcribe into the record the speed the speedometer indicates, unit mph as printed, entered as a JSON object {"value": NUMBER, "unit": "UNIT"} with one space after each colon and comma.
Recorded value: {"value": 70, "unit": "mph"}
